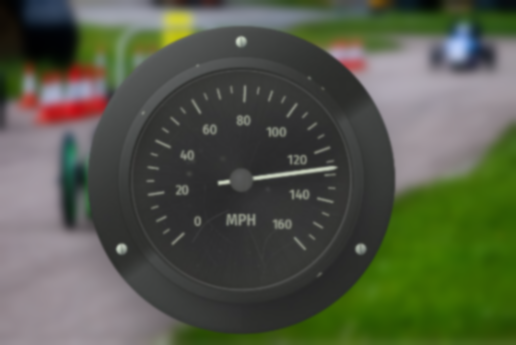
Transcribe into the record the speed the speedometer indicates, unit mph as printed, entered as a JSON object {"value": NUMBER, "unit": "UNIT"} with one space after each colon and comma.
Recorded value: {"value": 127.5, "unit": "mph"}
